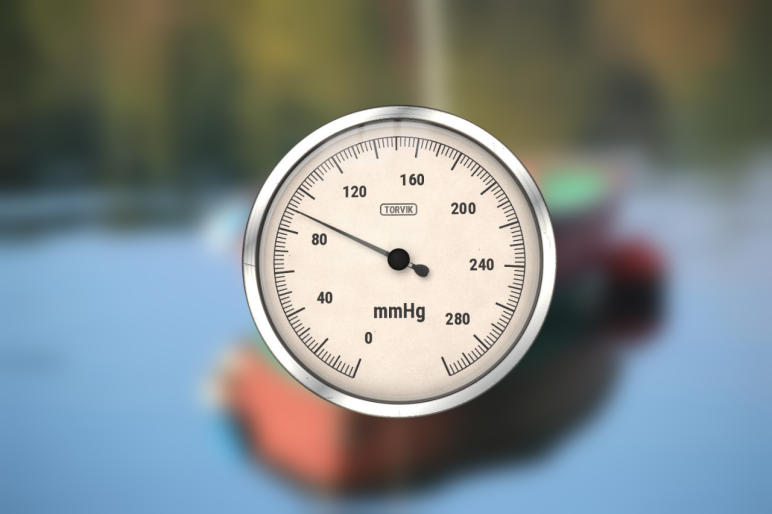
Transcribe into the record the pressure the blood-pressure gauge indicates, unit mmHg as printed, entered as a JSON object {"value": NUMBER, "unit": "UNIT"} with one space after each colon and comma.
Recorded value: {"value": 90, "unit": "mmHg"}
